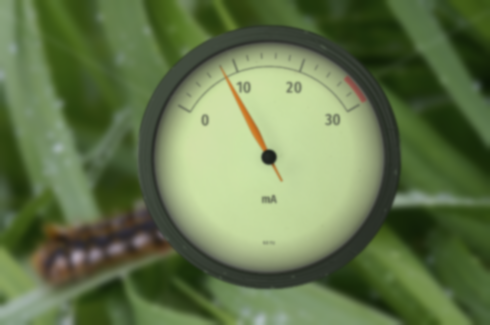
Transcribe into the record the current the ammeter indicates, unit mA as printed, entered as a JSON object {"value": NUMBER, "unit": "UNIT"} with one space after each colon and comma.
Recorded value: {"value": 8, "unit": "mA"}
